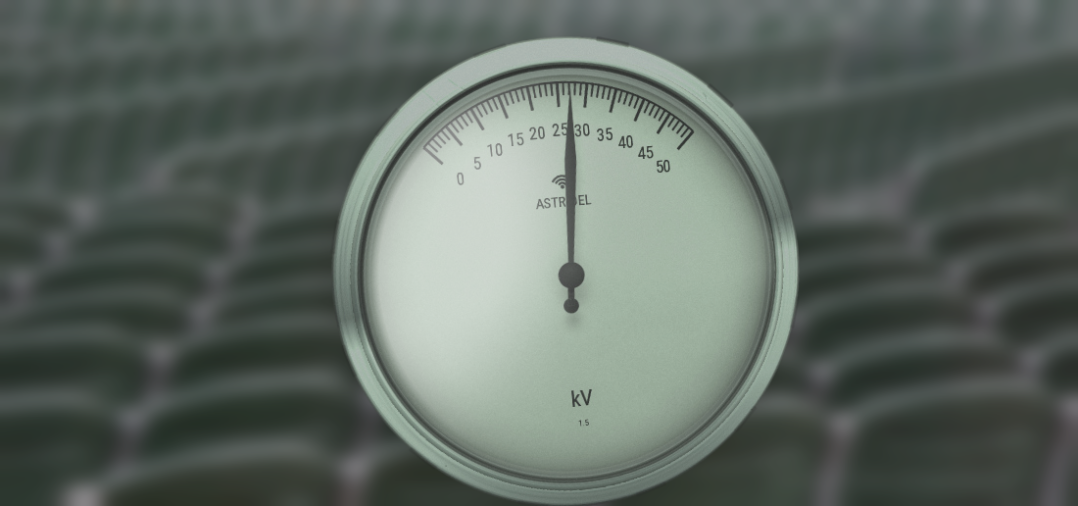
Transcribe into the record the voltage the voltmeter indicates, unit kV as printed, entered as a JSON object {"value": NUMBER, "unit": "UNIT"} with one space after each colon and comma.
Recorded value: {"value": 27, "unit": "kV"}
